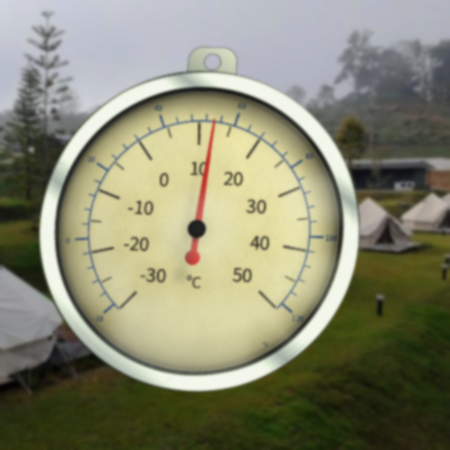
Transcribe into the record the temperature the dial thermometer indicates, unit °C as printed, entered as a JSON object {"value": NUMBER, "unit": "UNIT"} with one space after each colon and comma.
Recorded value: {"value": 12.5, "unit": "°C"}
